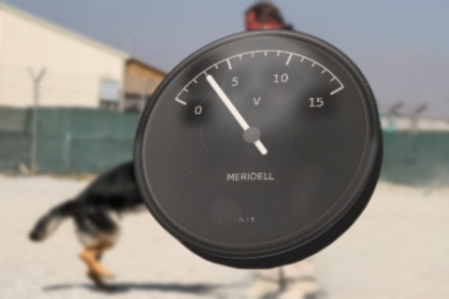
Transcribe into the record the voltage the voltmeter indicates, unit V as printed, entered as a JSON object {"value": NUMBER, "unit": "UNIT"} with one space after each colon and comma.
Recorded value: {"value": 3, "unit": "V"}
